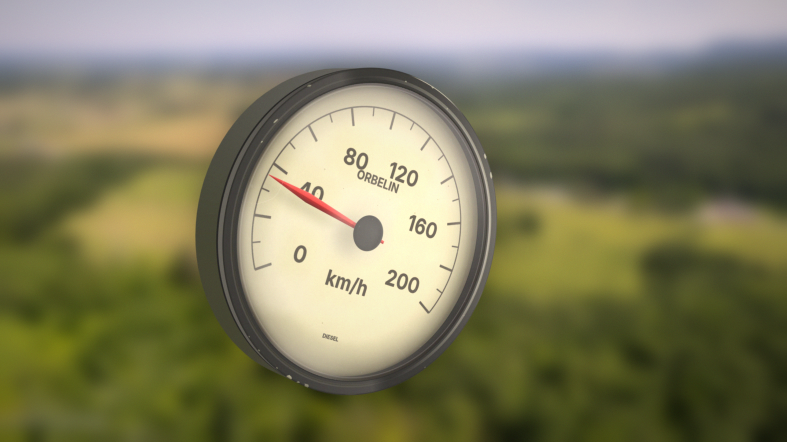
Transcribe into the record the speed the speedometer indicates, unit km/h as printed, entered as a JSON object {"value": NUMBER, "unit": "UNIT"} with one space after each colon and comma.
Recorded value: {"value": 35, "unit": "km/h"}
